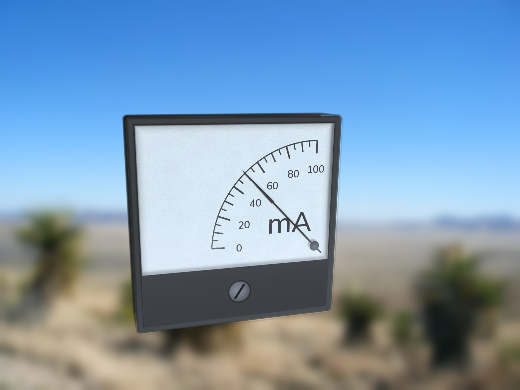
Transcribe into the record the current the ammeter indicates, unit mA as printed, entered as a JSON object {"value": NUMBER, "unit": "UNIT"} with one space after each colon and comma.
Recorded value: {"value": 50, "unit": "mA"}
